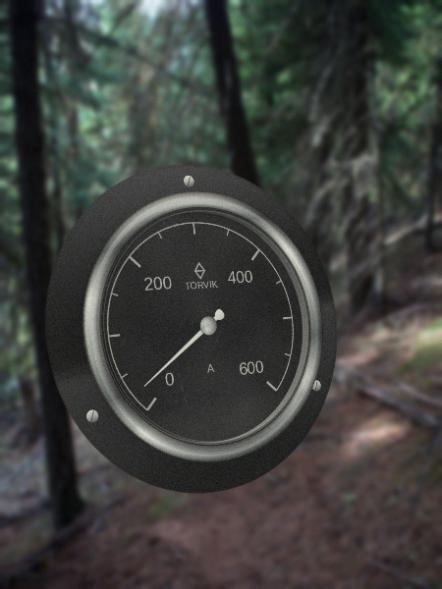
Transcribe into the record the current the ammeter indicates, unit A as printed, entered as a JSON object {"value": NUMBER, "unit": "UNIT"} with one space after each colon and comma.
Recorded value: {"value": 25, "unit": "A"}
